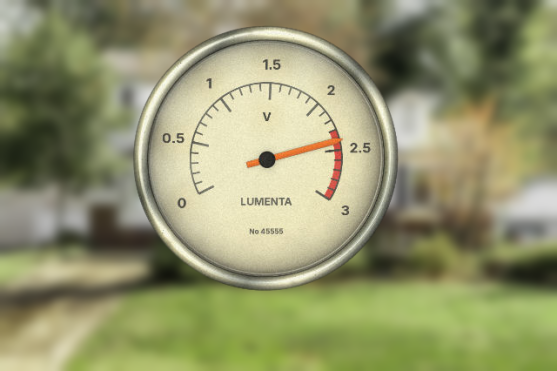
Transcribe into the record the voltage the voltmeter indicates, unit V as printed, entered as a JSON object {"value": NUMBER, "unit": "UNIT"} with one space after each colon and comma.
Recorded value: {"value": 2.4, "unit": "V"}
